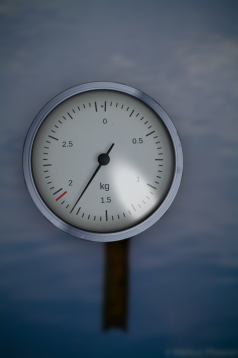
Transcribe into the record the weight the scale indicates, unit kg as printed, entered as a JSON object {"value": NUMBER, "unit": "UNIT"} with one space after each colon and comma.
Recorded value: {"value": 1.8, "unit": "kg"}
